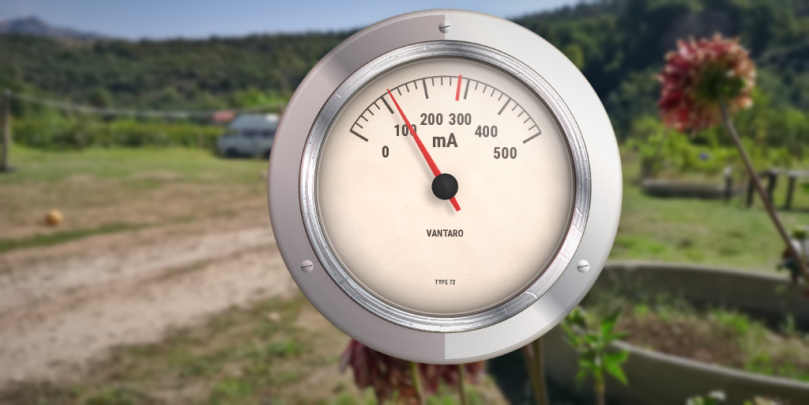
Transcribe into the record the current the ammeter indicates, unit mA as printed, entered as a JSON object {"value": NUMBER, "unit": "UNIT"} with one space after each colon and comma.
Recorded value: {"value": 120, "unit": "mA"}
